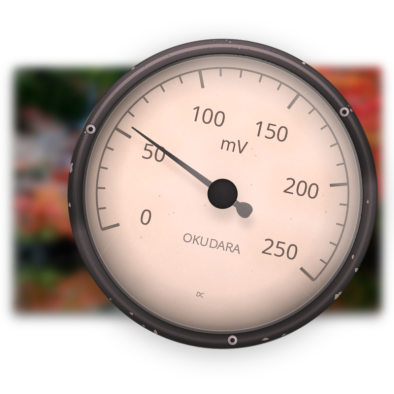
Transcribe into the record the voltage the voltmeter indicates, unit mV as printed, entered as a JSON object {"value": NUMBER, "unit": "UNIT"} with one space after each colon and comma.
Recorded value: {"value": 55, "unit": "mV"}
